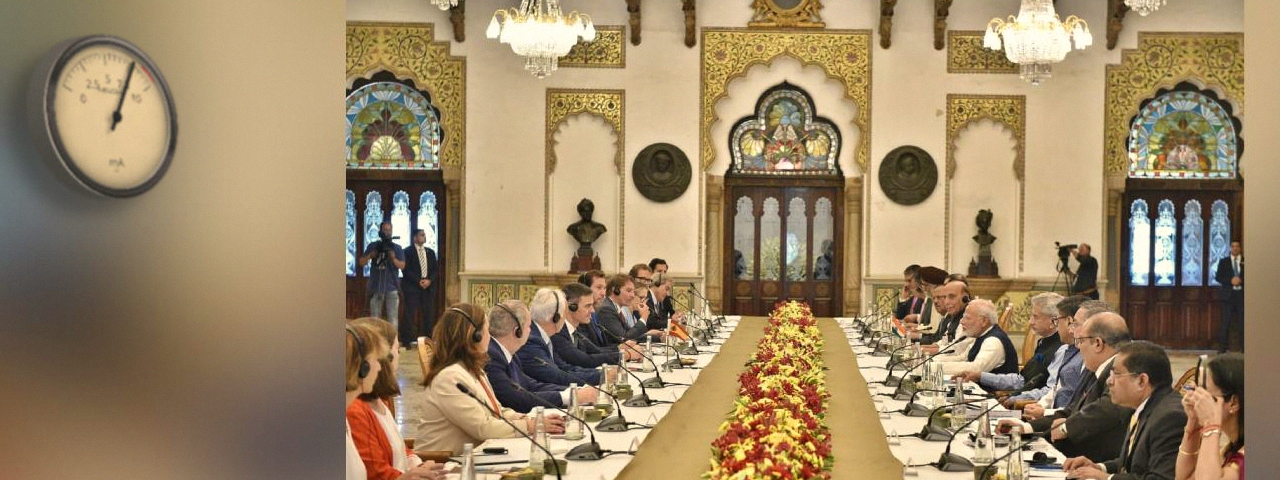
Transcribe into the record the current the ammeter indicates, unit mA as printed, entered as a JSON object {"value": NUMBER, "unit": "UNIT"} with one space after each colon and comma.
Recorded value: {"value": 7.5, "unit": "mA"}
